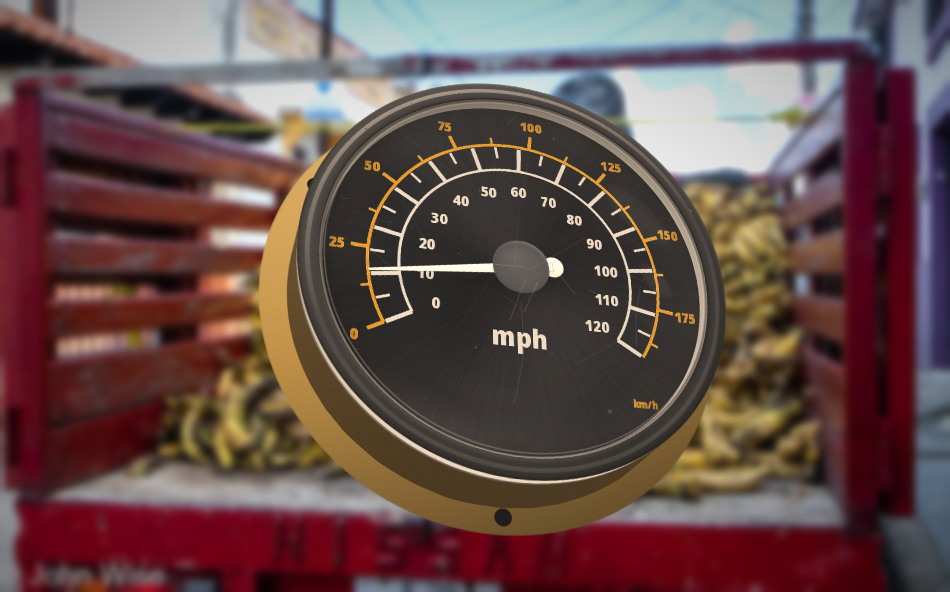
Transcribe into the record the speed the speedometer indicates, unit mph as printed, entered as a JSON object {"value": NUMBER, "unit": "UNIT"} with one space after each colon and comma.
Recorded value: {"value": 10, "unit": "mph"}
